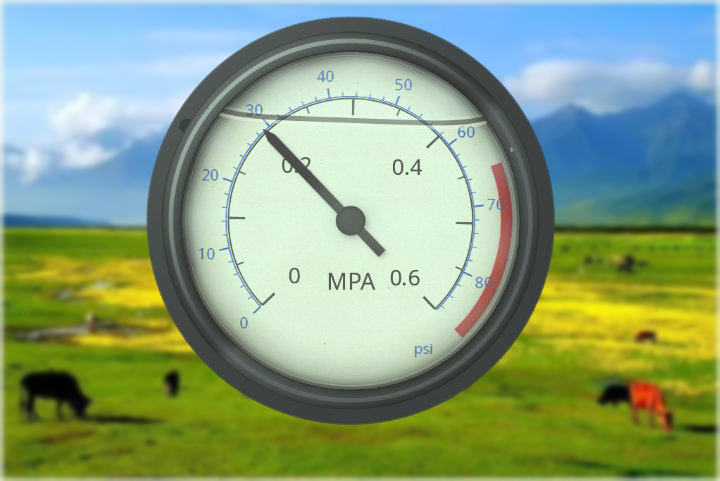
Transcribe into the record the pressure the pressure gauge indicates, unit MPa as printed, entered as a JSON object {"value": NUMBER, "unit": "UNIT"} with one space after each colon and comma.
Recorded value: {"value": 0.2, "unit": "MPa"}
